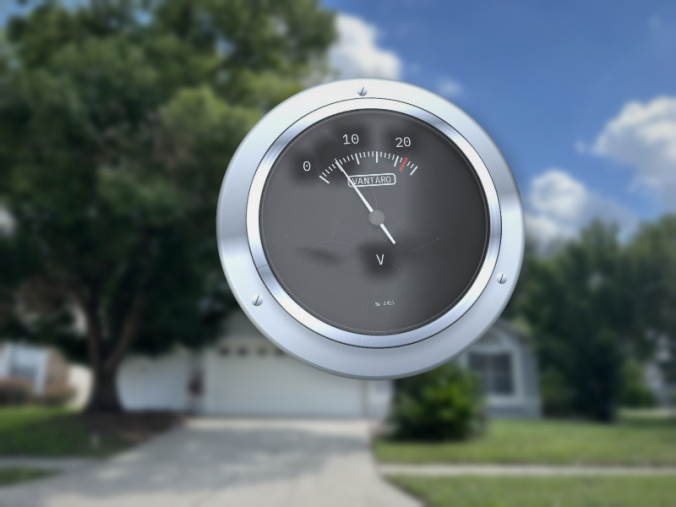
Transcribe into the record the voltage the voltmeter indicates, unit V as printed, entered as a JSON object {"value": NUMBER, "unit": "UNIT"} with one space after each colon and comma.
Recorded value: {"value": 5, "unit": "V"}
